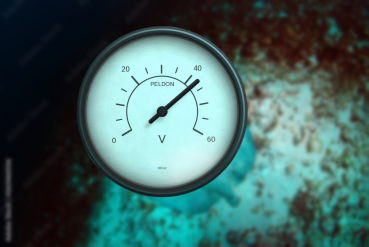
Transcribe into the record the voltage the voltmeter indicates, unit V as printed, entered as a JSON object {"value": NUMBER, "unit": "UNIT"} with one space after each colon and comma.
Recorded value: {"value": 42.5, "unit": "V"}
